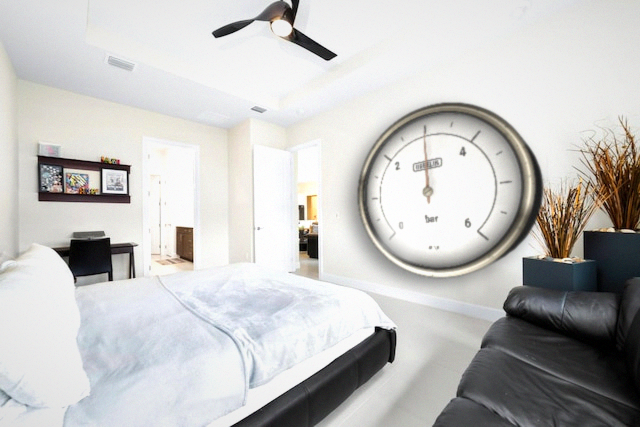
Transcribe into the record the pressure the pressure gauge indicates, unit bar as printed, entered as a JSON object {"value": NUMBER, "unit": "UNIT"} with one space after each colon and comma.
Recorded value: {"value": 3, "unit": "bar"}
